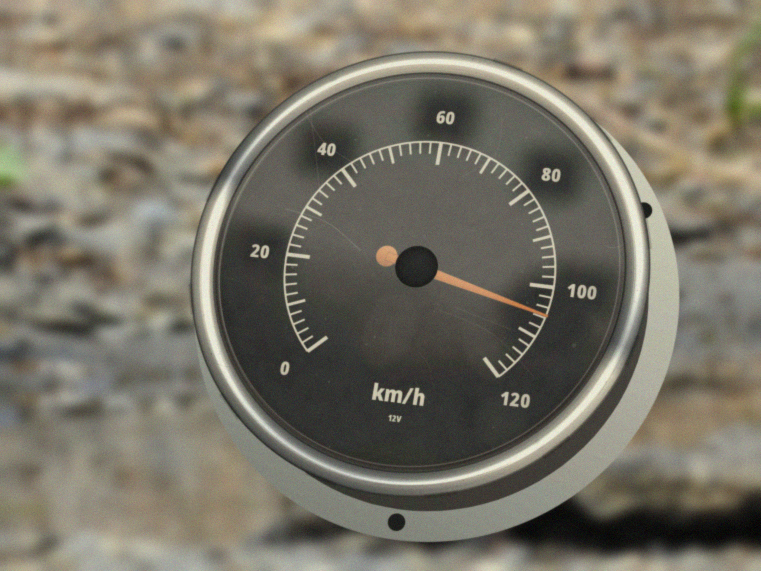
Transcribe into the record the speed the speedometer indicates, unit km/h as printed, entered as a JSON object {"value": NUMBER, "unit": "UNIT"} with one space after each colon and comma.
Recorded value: {"value": 106, "unit": "km/h"}
